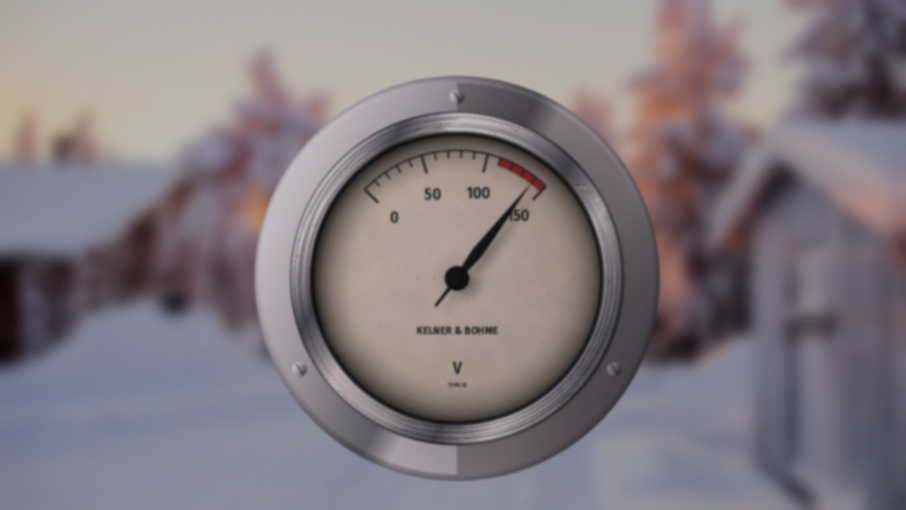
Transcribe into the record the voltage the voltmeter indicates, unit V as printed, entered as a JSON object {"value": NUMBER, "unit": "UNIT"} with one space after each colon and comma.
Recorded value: {"value": 140, "unit": "V"}
